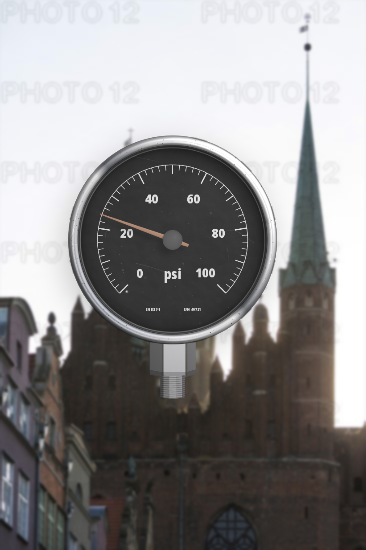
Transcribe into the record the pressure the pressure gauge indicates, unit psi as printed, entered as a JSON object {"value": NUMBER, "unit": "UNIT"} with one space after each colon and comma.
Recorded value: {"value": 24, "unit": "psi"}
